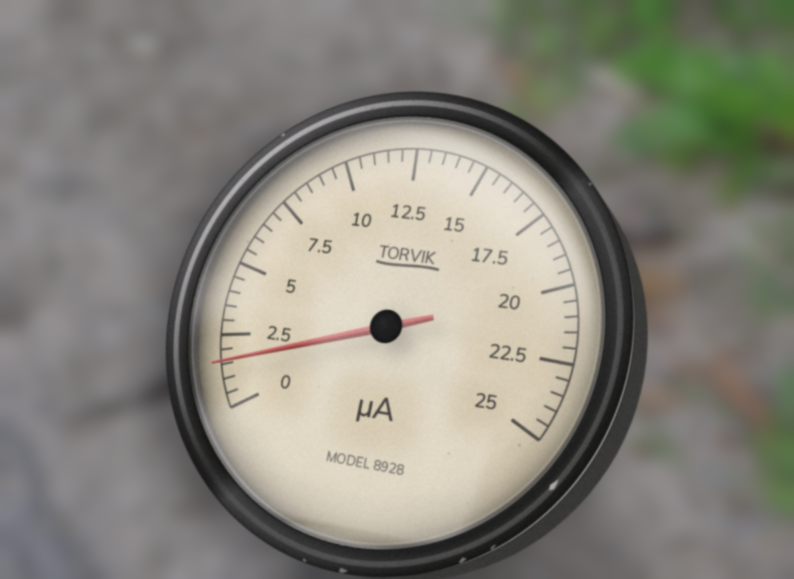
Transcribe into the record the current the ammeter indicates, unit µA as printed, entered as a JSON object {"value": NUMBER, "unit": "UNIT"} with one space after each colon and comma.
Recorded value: {"value": 1.5, "unit": "µA"}
